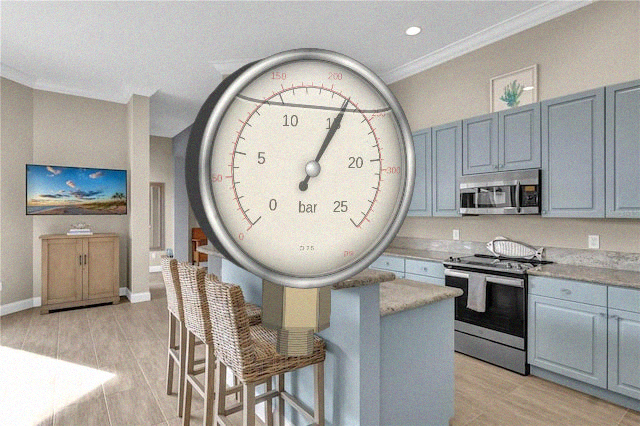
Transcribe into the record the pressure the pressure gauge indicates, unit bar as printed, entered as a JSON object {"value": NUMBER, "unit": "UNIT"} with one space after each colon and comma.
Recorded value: {"value": 15, "unit": "bar"}
